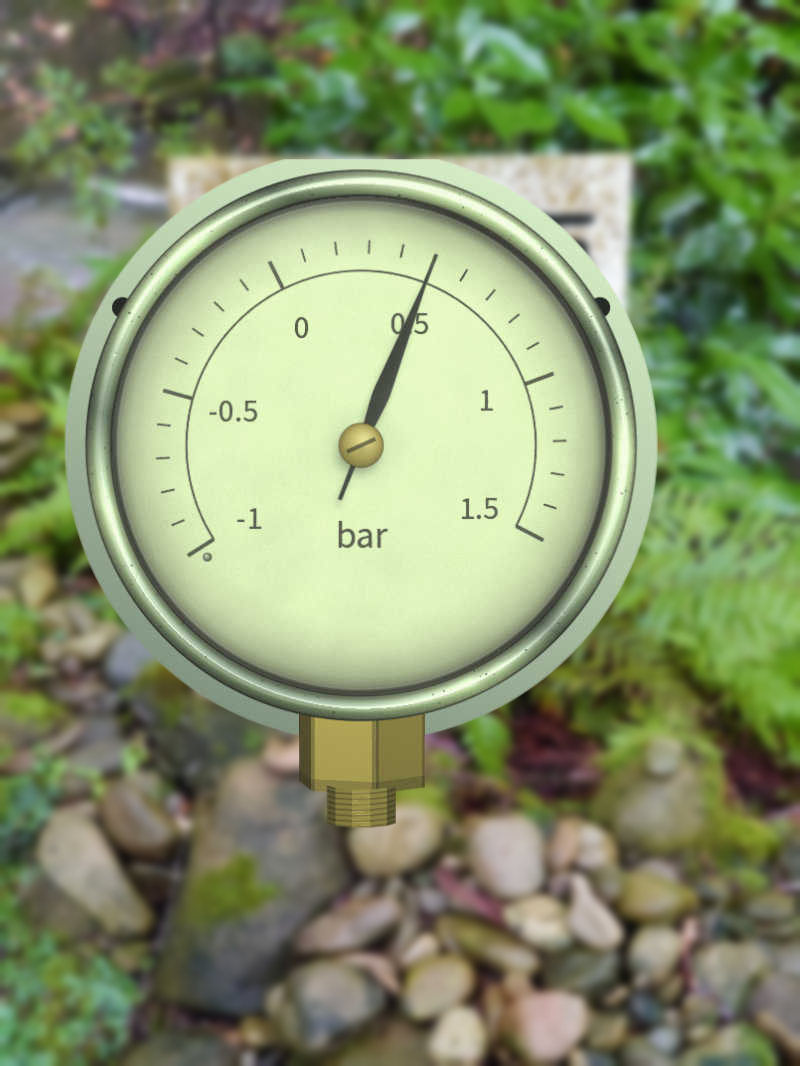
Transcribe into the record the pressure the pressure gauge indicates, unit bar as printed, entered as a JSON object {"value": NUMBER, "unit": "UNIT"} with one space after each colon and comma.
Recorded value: {"value": 0.5, "unit": "bar"}
